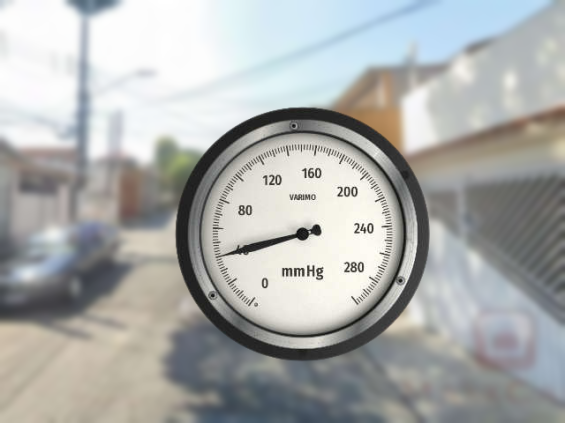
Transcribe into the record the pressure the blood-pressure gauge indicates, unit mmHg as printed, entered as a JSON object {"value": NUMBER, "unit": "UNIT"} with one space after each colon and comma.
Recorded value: {"value": 40, "unit": "mmHg"}
